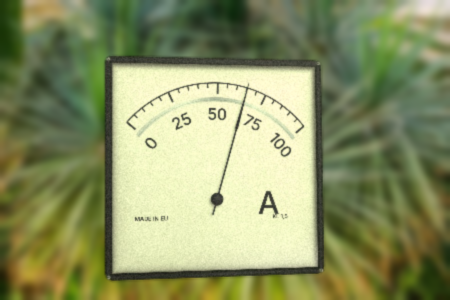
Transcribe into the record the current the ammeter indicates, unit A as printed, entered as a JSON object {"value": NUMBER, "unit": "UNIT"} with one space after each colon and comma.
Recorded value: {"value": 65, "unit": "A"}
